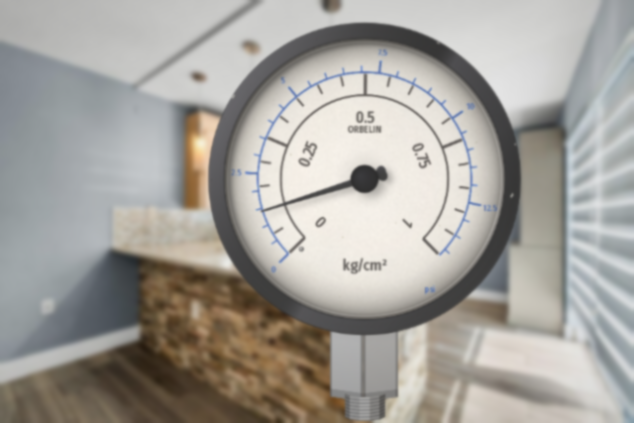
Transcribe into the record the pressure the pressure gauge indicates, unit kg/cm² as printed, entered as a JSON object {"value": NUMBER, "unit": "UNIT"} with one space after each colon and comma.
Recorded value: {"value": 0.1, "unit": "kg/cm²"}
